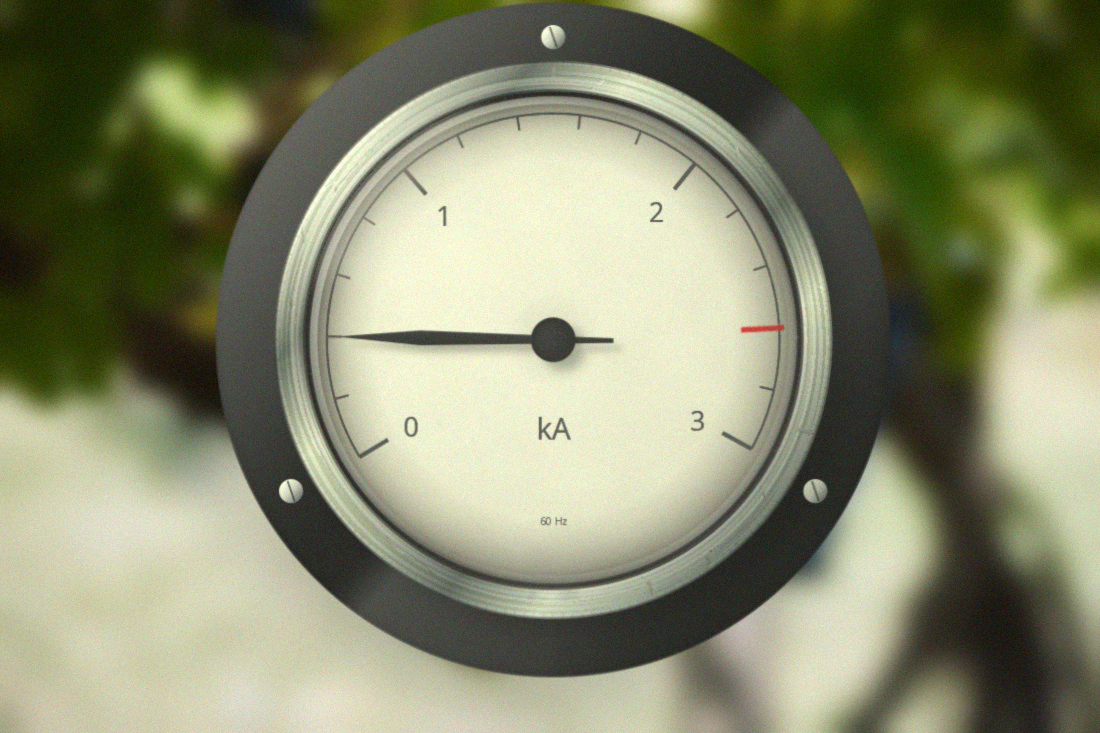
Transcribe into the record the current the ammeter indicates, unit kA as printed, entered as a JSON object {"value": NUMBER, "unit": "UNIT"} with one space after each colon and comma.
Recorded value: {"value": 0.4, "unit": "kA"}
